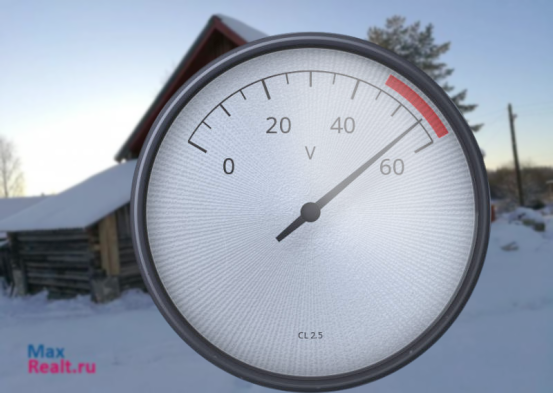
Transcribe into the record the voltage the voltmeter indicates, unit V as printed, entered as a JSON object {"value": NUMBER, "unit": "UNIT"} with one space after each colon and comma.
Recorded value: {"value": 55, "unit": "V"}
